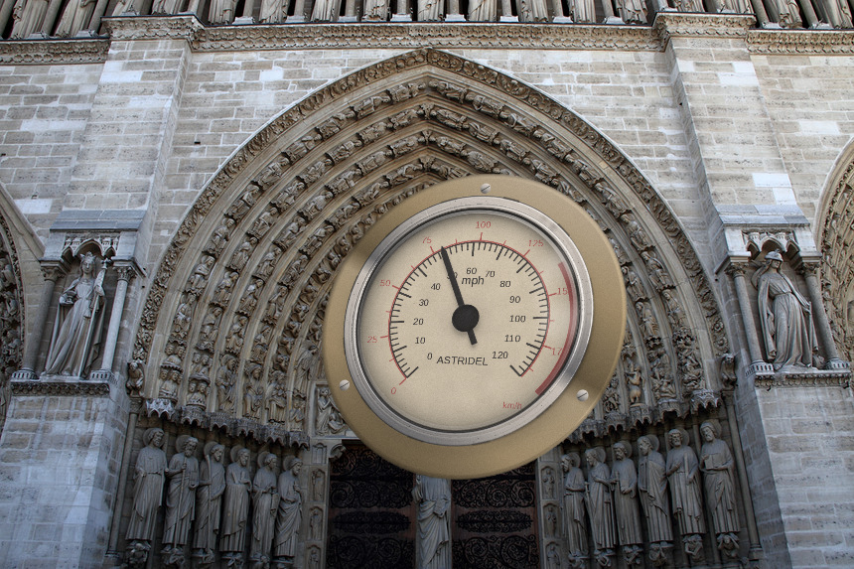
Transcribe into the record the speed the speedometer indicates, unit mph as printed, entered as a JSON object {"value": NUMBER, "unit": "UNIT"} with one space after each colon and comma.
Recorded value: {"value": 50, "unit": "mph"}
